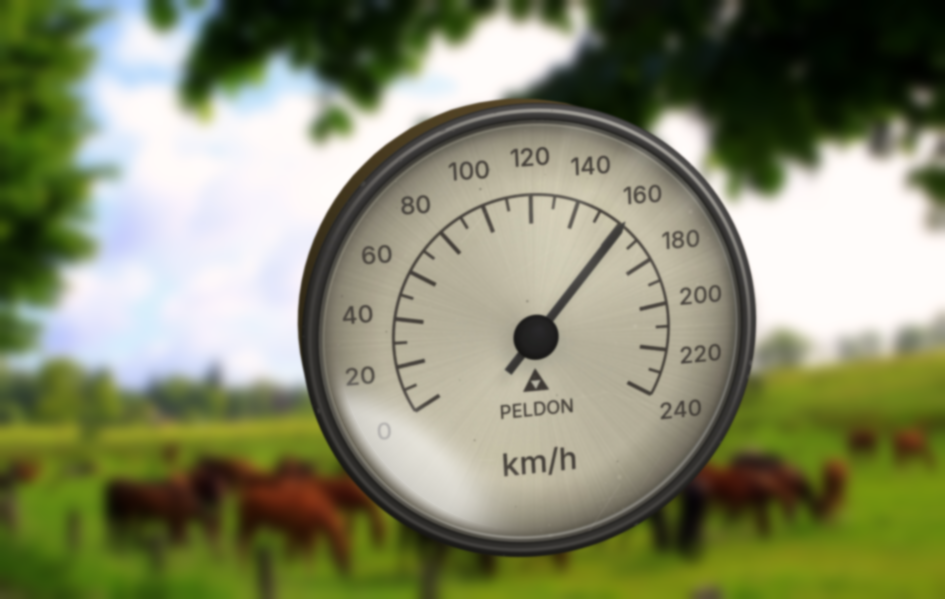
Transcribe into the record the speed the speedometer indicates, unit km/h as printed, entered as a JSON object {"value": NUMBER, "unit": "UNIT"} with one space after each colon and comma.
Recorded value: {"value": 160, "unit": "km/h"}
